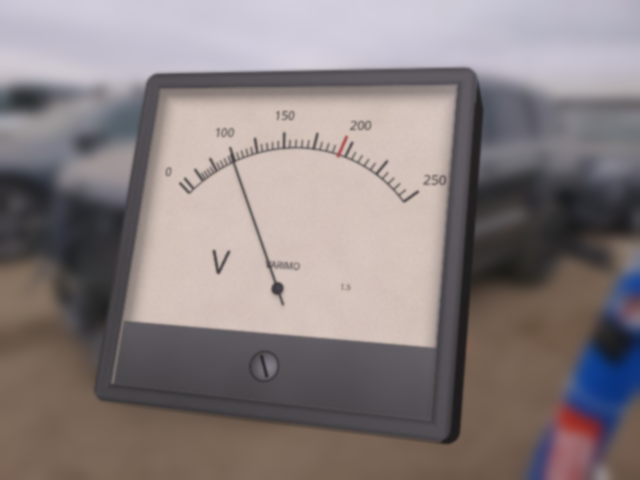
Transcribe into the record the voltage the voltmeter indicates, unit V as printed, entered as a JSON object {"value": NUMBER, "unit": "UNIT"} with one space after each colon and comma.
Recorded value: {"value": 100, "unit": "V"}
